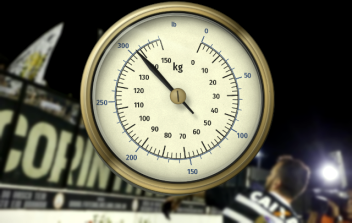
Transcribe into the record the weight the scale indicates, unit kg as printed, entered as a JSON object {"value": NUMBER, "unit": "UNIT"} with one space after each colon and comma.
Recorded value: {"value": 138, "unit": "kg"}
